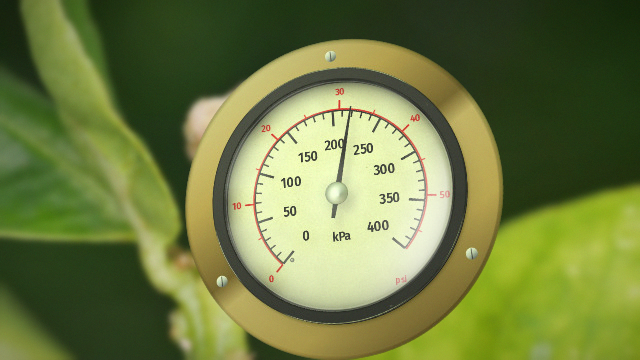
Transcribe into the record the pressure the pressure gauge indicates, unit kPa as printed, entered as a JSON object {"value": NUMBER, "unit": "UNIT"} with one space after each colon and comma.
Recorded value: {"value": 220, "unit": "kPa"}
